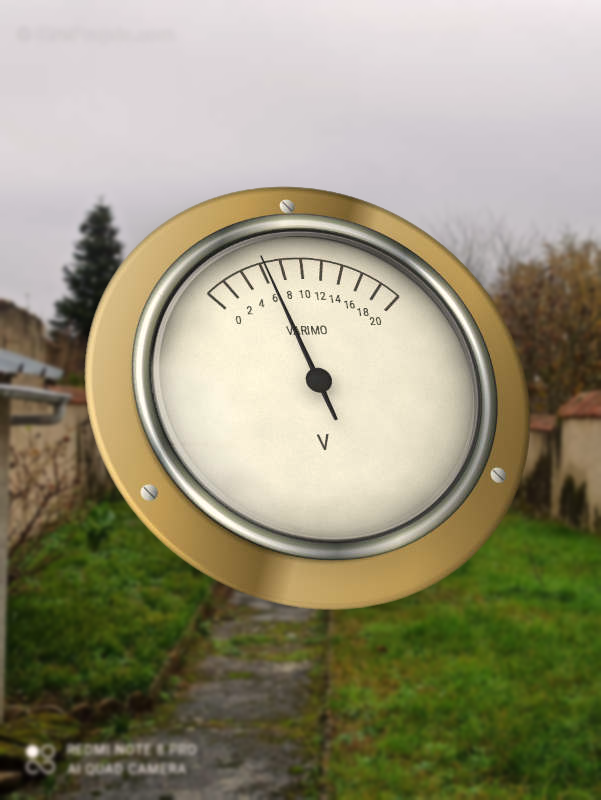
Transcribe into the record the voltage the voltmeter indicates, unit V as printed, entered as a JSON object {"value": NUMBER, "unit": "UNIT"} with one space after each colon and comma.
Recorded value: {"value": 6, "unit": "V"}
